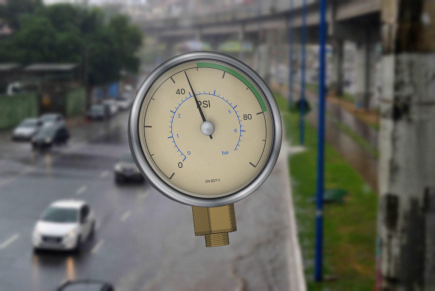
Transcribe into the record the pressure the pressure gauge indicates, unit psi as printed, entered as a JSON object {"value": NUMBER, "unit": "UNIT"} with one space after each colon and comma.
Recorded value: {"value": 45, "unit": "psi"}
